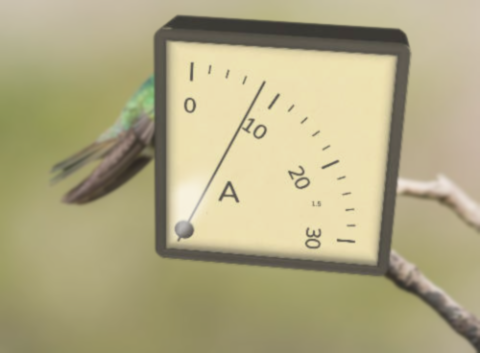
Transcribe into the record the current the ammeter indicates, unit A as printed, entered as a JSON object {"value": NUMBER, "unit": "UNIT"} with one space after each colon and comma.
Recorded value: {"value": 8, "unit": "A"}
